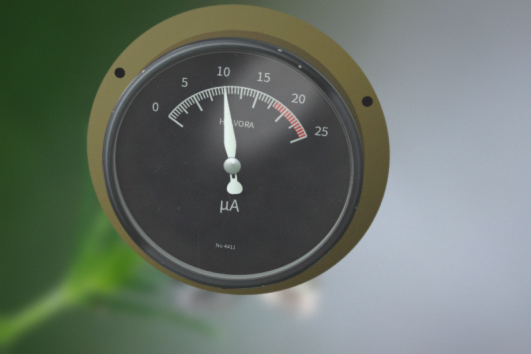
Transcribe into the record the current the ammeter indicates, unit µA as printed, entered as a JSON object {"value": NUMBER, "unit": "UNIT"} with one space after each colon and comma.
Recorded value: {"value": 10, "unit": "µA"}
